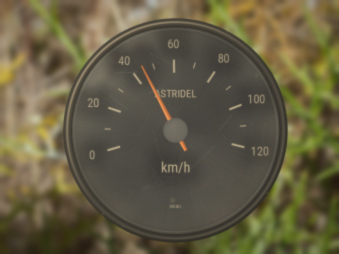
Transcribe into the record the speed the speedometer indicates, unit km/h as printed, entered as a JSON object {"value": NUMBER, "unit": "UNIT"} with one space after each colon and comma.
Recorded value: {"value": 45, "unit": "km/h"}
